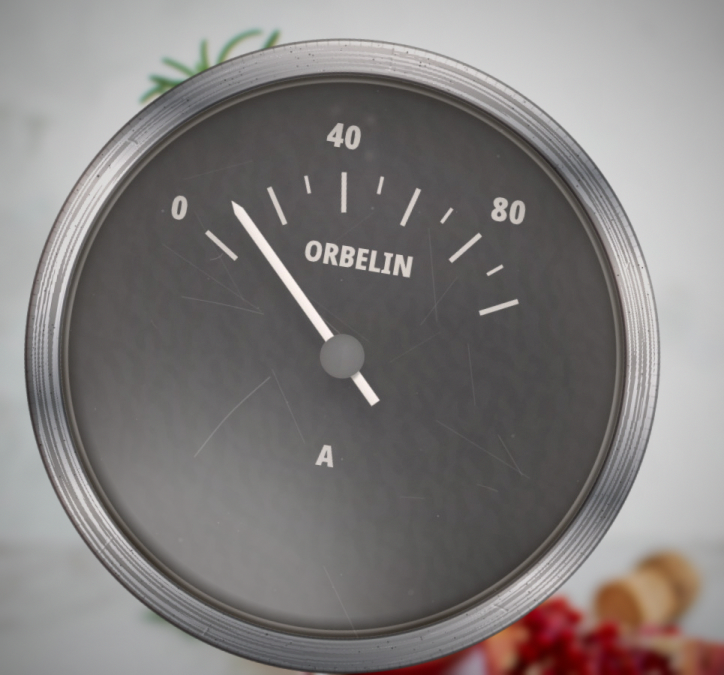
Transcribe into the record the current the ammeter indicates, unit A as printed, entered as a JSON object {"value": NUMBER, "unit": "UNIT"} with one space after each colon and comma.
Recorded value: {"value": 10, "unit": "A"}
